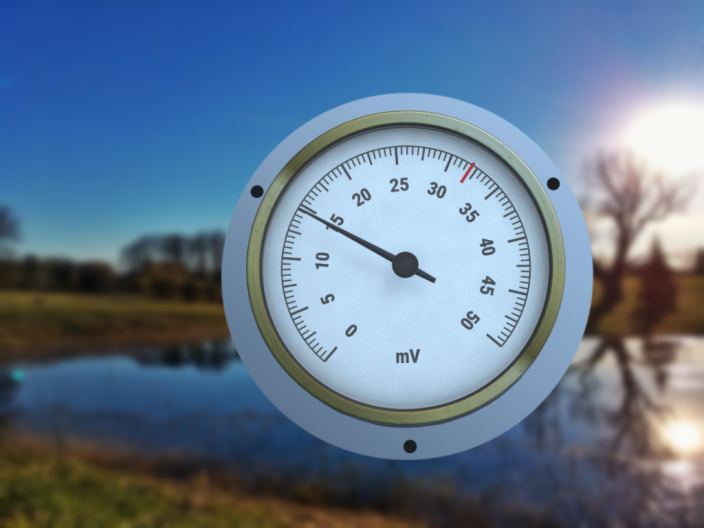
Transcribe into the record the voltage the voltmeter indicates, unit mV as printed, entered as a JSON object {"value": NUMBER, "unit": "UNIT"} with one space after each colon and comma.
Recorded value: {"value": 14.5, "unit": "mV"}
